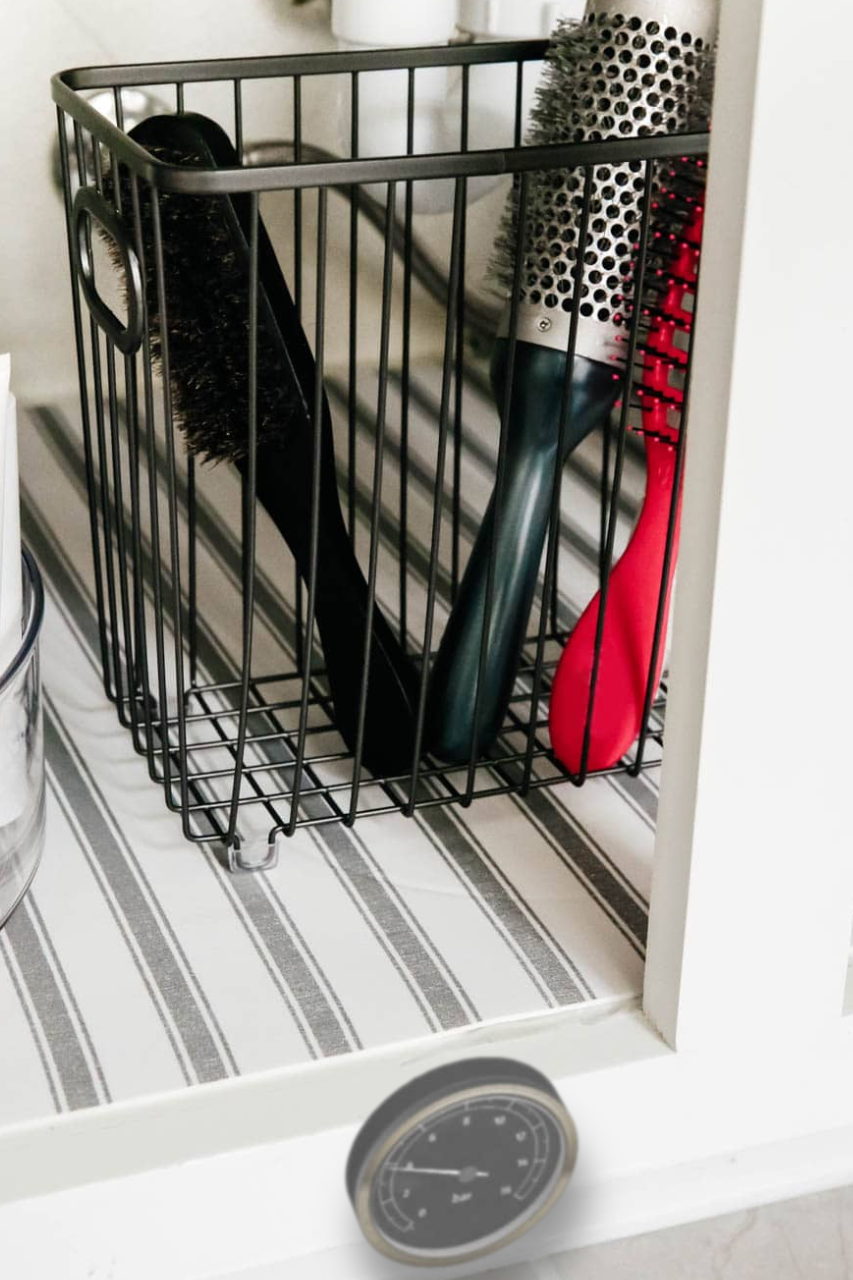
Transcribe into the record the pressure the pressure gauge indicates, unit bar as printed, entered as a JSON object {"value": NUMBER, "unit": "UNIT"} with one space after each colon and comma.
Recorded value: {"value": 4, "unit": "bar"}
